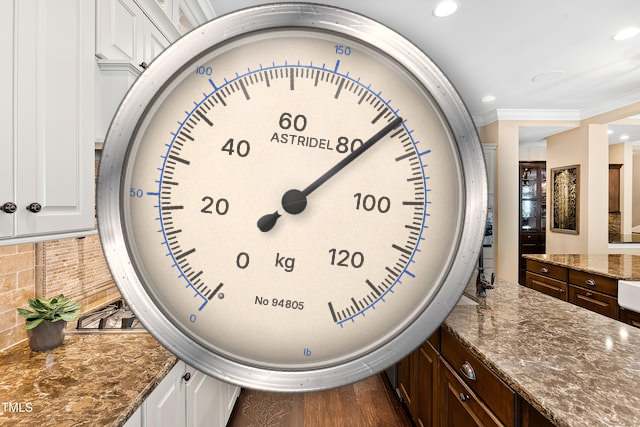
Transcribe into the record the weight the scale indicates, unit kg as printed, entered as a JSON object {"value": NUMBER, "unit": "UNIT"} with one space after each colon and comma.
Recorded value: {"value": 83, "unit": "kg"}
